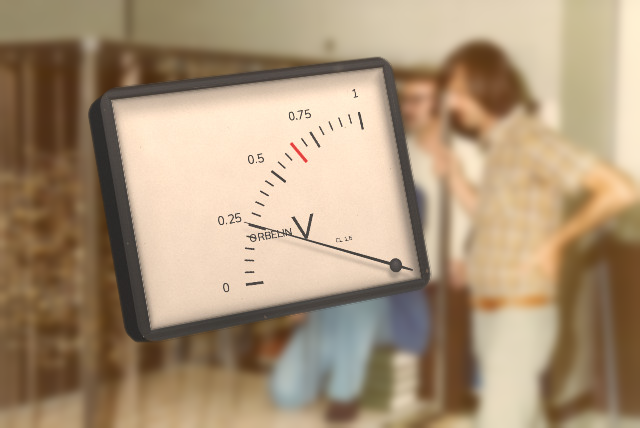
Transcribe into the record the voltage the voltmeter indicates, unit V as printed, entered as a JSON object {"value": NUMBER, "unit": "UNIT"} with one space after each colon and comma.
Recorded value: {"value": 0.25, "unit": "V"}
